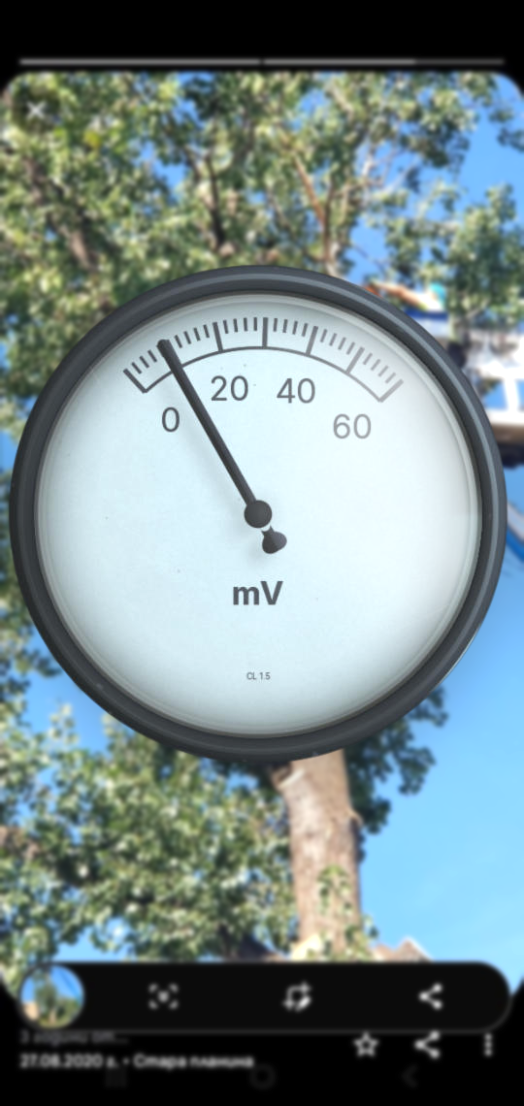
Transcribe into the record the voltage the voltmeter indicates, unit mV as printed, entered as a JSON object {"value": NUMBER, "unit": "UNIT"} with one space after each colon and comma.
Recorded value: {"value": 9, "unit": "mV"}
